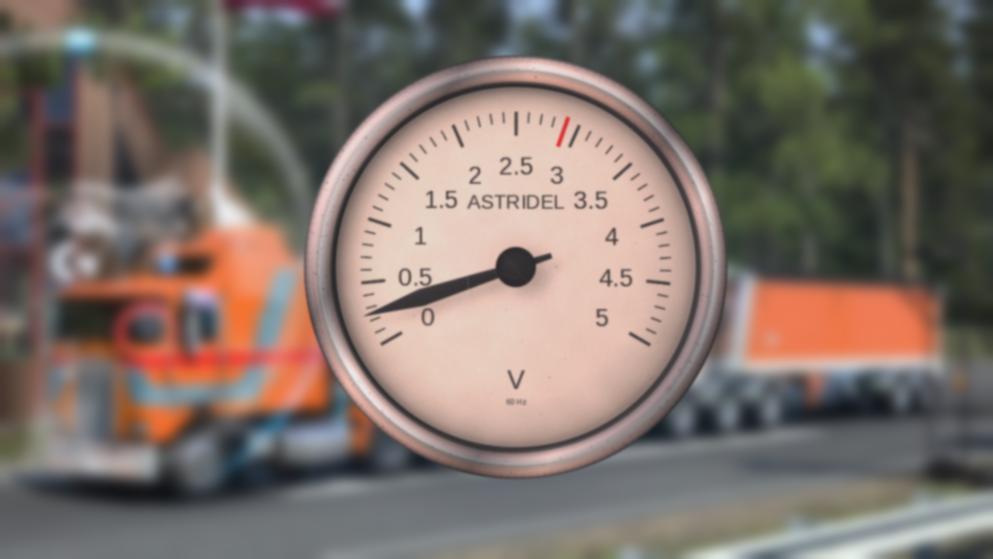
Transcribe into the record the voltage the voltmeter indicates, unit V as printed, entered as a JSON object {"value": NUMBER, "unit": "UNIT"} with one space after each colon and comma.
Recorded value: {"value": 0.25, "unit": "V"}
